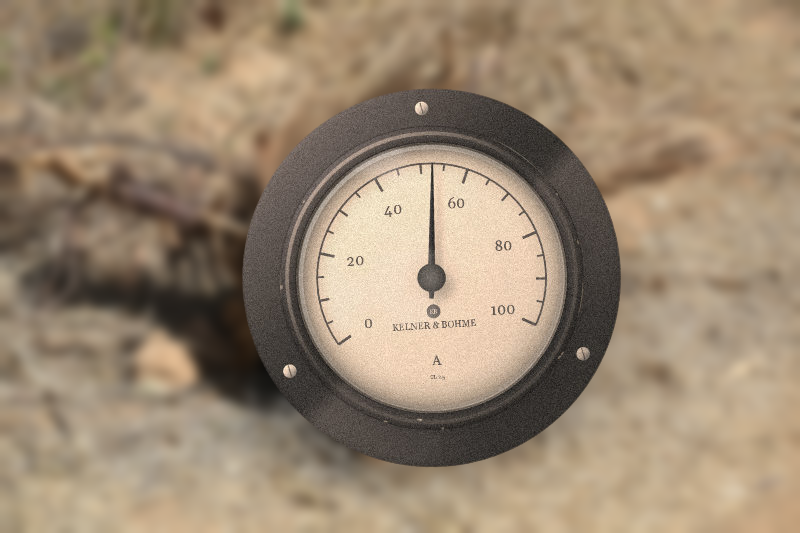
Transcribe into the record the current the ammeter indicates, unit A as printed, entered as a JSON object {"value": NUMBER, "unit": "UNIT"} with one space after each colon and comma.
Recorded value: {"value": 52.5, "unit": "A"}
